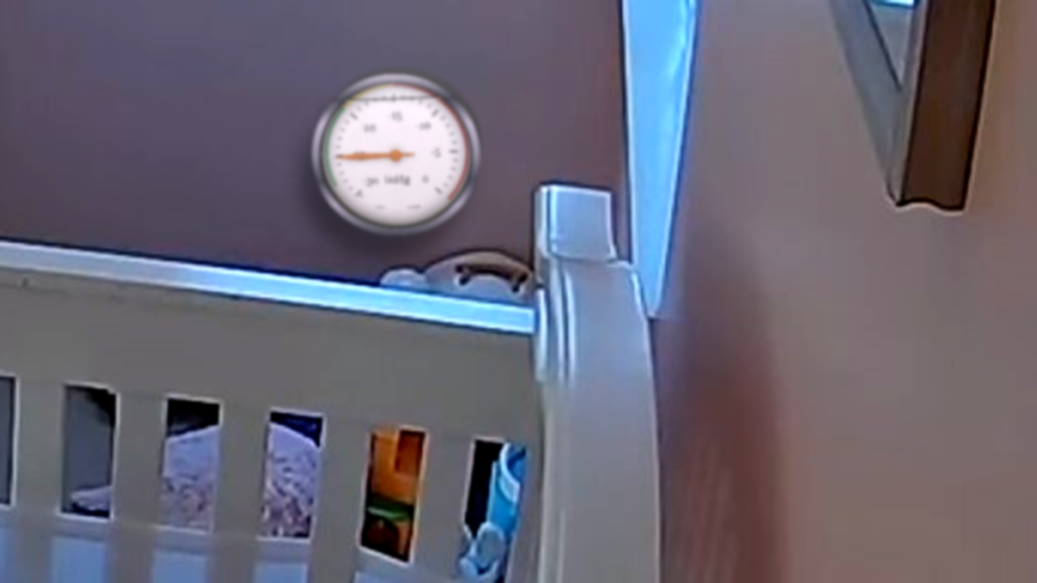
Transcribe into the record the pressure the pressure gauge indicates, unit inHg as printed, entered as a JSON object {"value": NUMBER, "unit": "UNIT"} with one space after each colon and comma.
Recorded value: {"value": -25, "unit": "inHg"}
